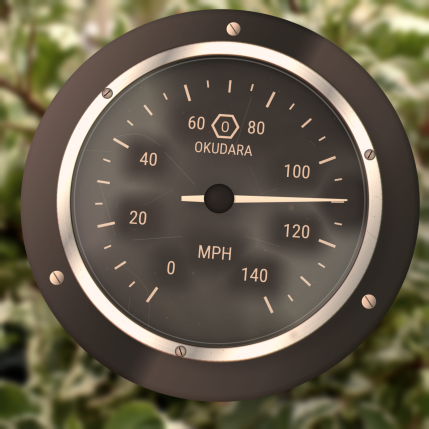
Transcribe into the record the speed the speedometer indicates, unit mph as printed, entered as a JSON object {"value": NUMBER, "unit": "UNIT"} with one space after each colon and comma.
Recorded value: {"value": 110, "unit": "mph"}
